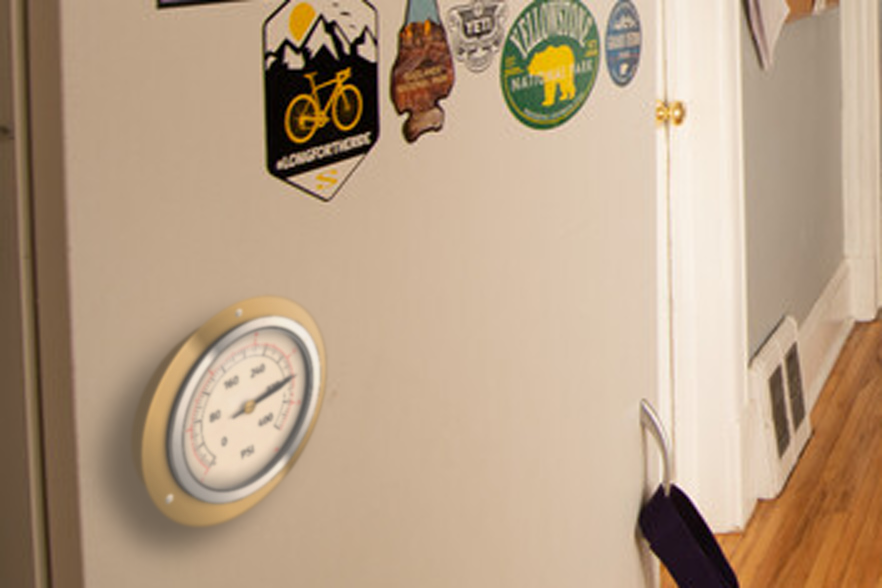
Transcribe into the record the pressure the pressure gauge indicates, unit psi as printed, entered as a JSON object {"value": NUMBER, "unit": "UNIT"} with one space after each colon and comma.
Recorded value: {"value": 320, "unit": "psi"}
